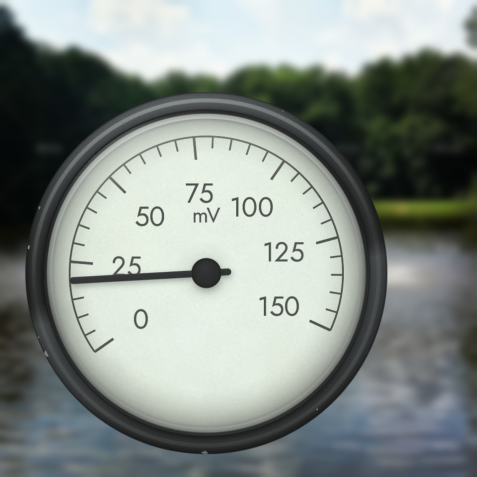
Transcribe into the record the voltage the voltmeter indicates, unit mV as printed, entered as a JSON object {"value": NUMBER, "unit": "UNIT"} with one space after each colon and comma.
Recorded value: {"value": 20, "unit": "mV"}
